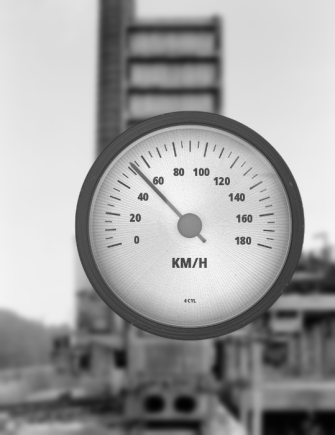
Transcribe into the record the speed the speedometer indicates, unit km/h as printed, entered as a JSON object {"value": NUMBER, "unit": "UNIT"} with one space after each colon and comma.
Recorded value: {"value": 52.5, "unit": "km/h"}
